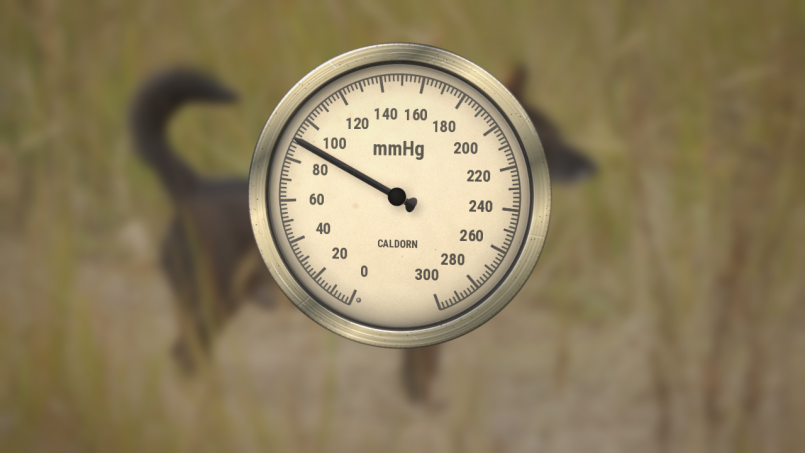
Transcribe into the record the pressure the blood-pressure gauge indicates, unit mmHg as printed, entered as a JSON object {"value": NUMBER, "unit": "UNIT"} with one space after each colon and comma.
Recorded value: {"value": 90, "unit": "mmHg"}
